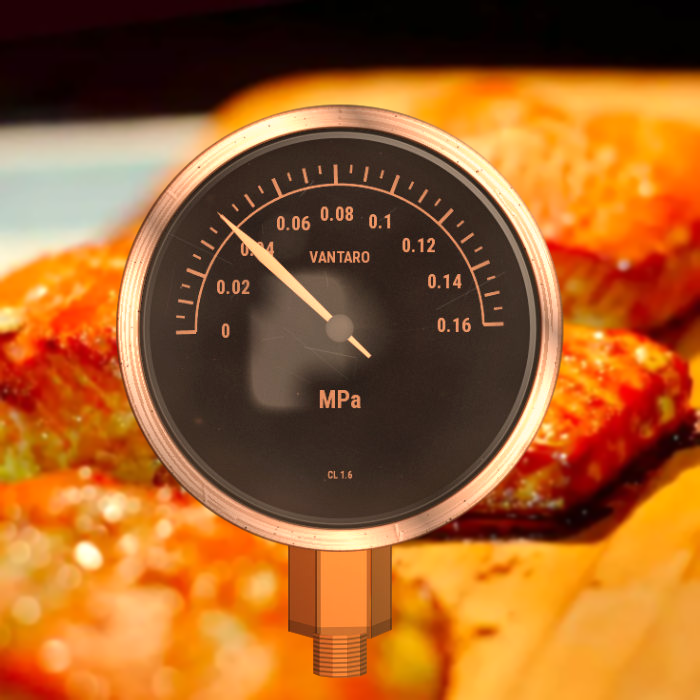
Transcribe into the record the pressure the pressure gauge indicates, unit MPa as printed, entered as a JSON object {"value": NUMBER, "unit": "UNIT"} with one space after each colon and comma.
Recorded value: {"value": 0.04, "unit": "MPa"}
